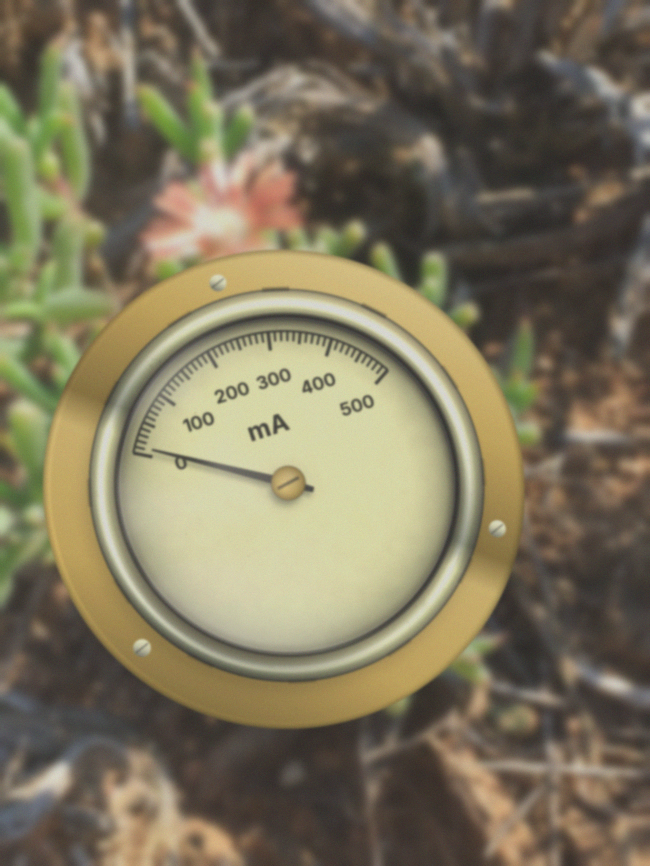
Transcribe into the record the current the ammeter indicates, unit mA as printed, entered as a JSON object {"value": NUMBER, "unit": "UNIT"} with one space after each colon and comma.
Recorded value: {"value": 10, "unit": "mA"}
